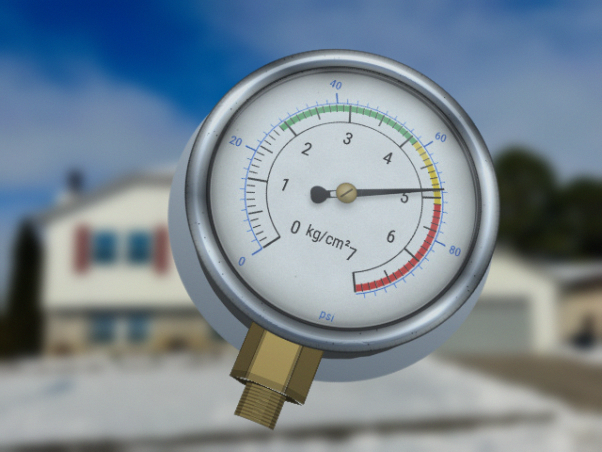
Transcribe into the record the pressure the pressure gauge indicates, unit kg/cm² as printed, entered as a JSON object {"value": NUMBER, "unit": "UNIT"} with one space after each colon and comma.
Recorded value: {"value": 4.9, "unit": "kg/cm²"}
